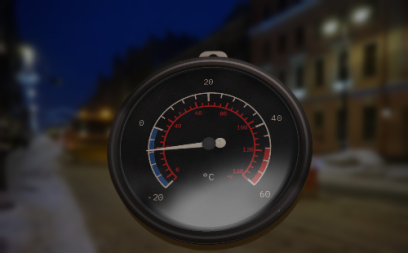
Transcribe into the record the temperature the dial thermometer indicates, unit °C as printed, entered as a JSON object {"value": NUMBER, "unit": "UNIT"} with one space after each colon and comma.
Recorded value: {"value": -8, "unit": "°C"}
